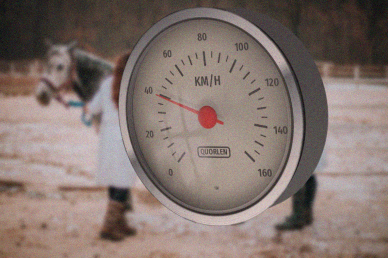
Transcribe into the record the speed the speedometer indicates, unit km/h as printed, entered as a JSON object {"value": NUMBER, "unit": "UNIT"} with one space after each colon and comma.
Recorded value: {"value": 40, "unit": "km/h"}
